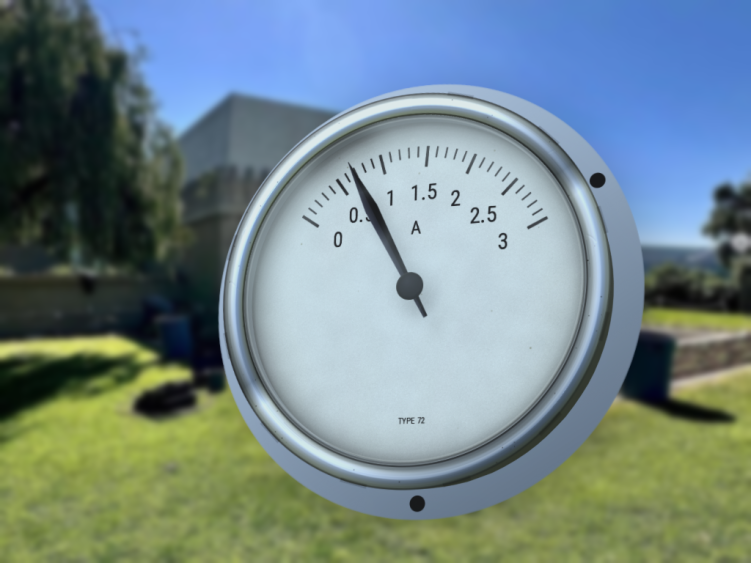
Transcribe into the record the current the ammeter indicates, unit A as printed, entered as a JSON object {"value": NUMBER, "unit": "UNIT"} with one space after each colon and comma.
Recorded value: {"value": 0.7, "unit": "A"}
